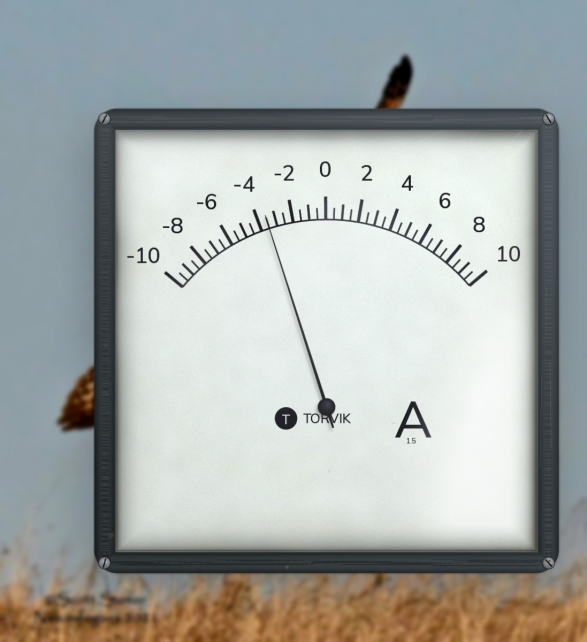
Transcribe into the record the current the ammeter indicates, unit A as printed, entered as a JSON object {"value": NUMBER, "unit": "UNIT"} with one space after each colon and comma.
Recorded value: {"value": -3.5, "unit": "A"}
